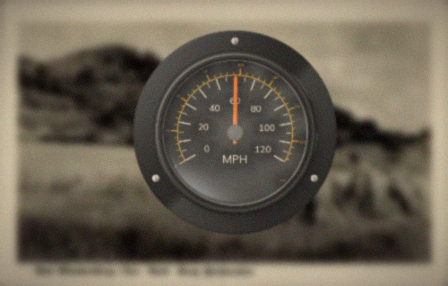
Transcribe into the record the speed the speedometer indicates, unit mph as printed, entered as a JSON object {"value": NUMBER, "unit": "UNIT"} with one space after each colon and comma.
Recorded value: {"value": 60, "unit": "mph"}
